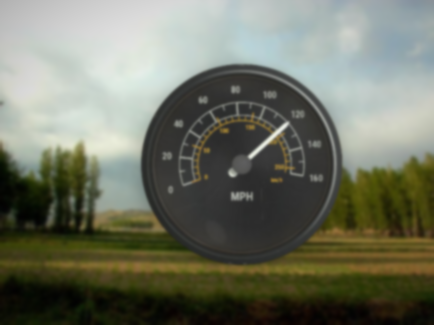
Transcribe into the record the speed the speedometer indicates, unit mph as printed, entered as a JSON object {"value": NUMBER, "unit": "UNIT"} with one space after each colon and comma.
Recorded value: {"value": 120, "unit": "mph"}
